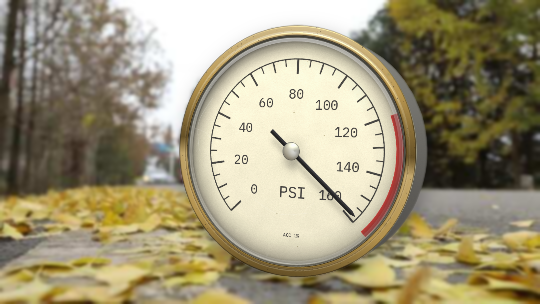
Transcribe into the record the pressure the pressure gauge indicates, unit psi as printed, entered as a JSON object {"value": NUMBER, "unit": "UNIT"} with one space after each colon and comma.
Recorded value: {"value": 157.5, "unit": "psi"}
